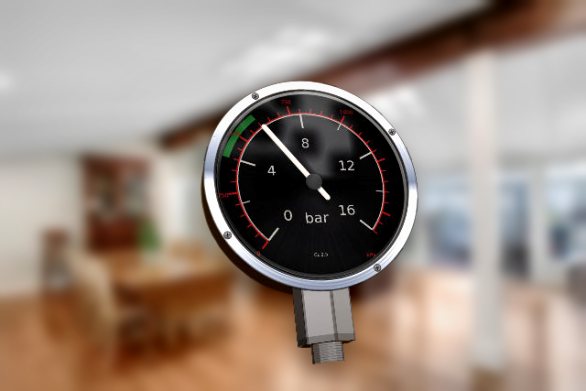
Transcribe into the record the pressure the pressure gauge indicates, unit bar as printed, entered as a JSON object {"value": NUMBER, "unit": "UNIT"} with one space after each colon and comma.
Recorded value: {"value": 6, "unit": "bar"}
